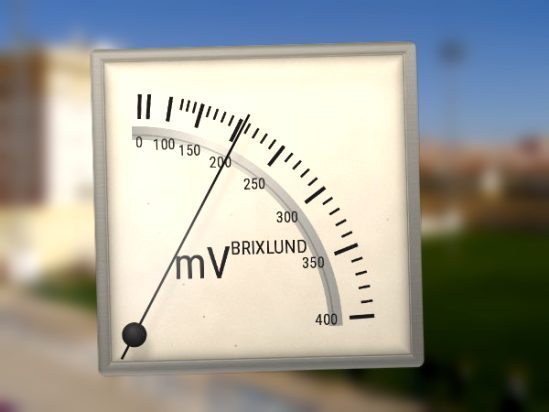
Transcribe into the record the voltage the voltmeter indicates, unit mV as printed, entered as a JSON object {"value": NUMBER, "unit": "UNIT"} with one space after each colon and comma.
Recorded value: {"value": 205, "unit": "mV"}
